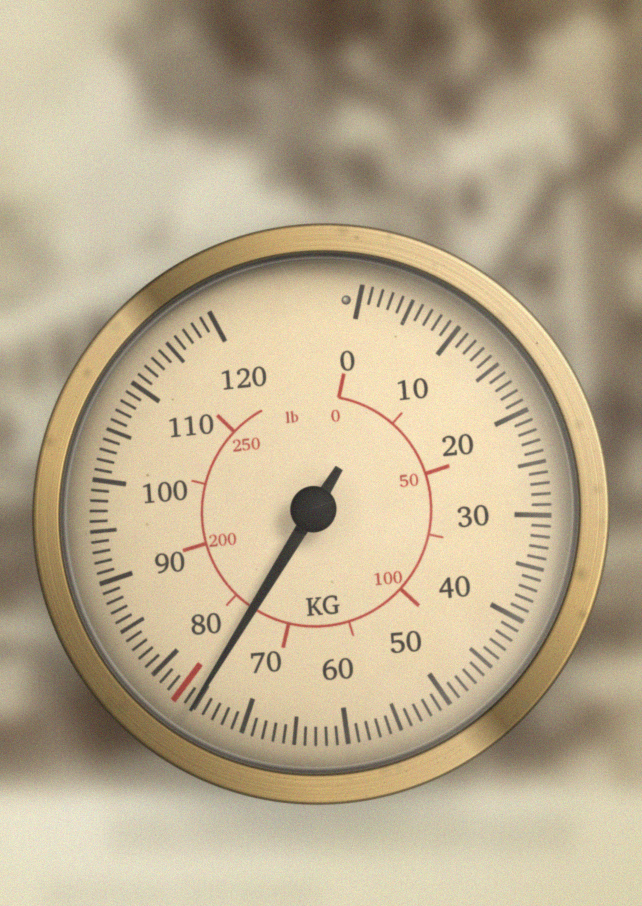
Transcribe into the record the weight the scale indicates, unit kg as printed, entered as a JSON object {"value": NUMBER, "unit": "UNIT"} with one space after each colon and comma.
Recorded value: {"value": 75, "unit": "kg"}
